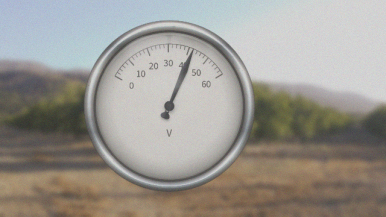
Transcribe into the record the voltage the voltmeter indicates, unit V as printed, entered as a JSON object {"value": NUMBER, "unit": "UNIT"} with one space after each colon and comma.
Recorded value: {"value": 42, "unit": "V"}
